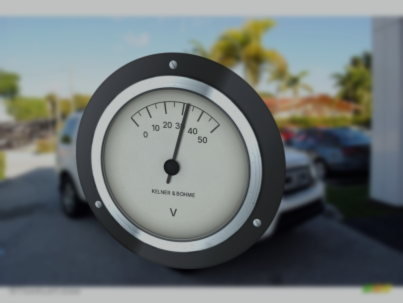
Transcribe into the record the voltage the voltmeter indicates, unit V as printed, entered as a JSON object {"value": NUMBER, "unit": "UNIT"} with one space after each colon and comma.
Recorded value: {"value": 32.5, "unit": "V"}
